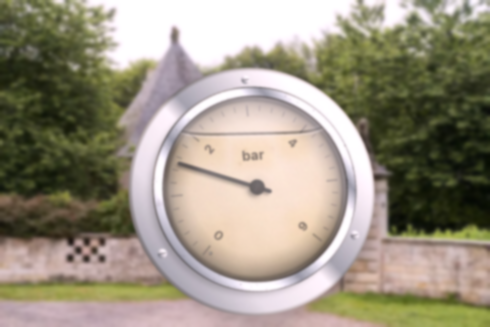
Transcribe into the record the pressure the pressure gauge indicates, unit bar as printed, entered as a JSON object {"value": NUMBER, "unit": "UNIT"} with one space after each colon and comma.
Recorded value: {"value": 1.5, "unit": "bar"}
